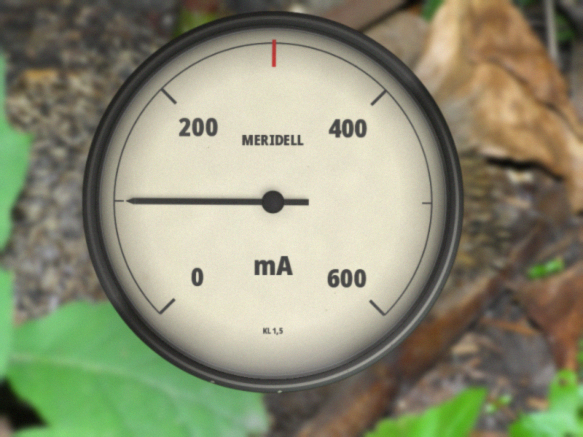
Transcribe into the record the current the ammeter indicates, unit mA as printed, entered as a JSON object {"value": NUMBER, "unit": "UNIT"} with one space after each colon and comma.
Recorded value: {"value": 100, "unit": "mA"}
